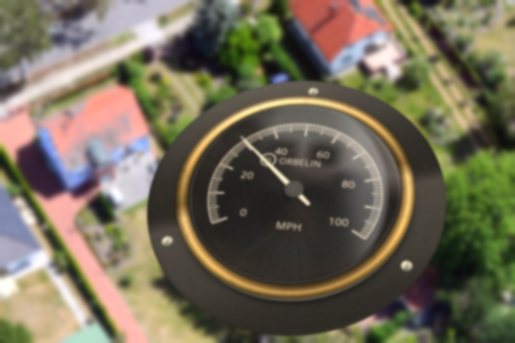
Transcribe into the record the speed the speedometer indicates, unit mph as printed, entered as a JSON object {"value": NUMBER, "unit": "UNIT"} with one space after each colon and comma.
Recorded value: {"value": 30, "unit": "mph"}
